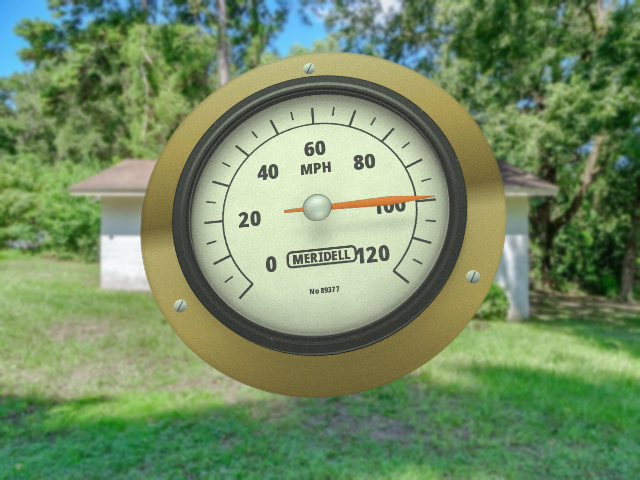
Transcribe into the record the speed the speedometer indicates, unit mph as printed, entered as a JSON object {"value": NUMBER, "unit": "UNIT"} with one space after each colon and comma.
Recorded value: {"value": 100, "unit": "mph"}
